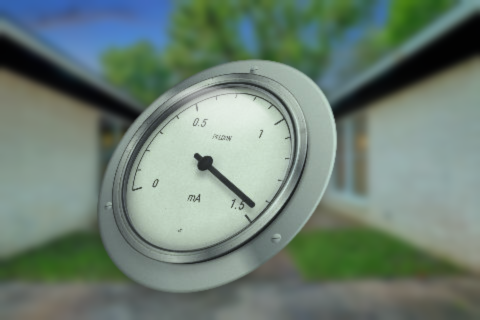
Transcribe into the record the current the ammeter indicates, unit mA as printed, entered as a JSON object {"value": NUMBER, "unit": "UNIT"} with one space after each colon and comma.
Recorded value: {"value": 1.45, "unit": "mA"}
